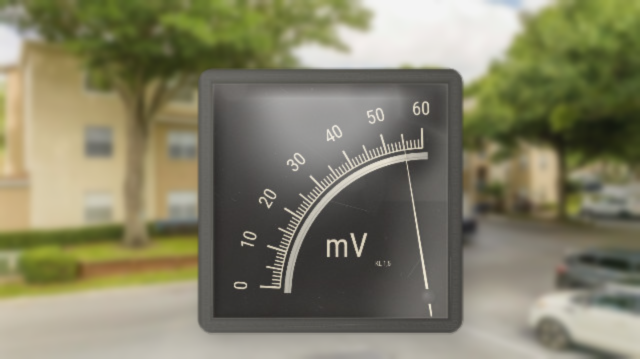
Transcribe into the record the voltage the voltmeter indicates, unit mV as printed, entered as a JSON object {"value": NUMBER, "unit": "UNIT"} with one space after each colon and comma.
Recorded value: {"value": 55, "unit": "mV"}
